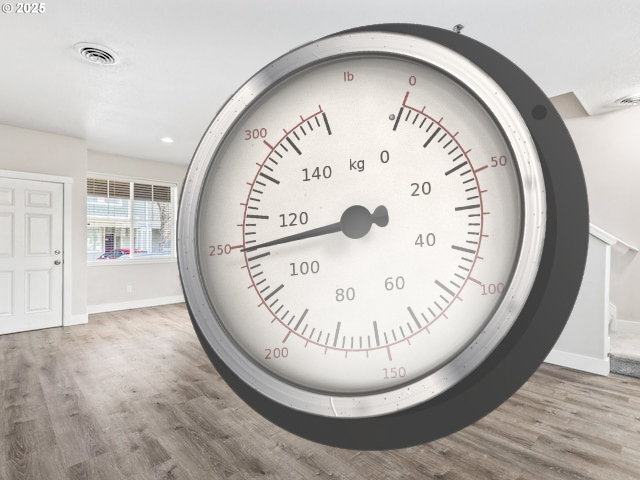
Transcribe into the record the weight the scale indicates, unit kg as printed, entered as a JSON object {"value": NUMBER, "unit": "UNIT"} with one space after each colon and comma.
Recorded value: {"value": 112, "unit": "kg"}
